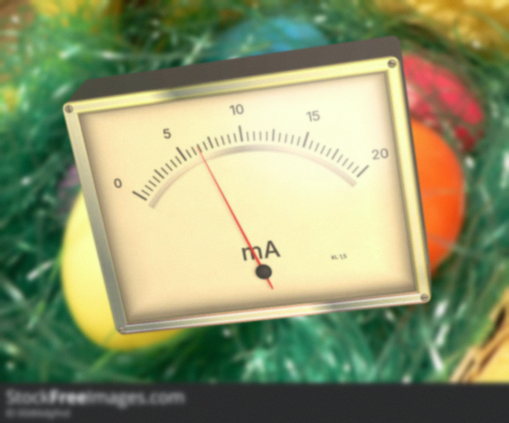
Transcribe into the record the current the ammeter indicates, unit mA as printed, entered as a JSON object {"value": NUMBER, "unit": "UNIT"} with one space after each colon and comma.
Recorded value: {"value": 6.5, "unit": "mA"}
